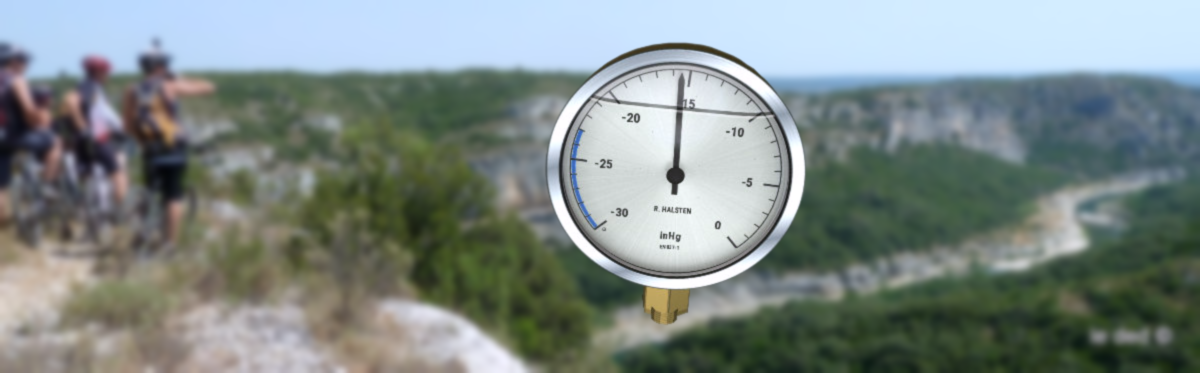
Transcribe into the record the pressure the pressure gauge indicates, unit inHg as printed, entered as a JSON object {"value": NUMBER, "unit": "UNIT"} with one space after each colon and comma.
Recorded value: {"value": -15.5, "unit": "inHg"}
